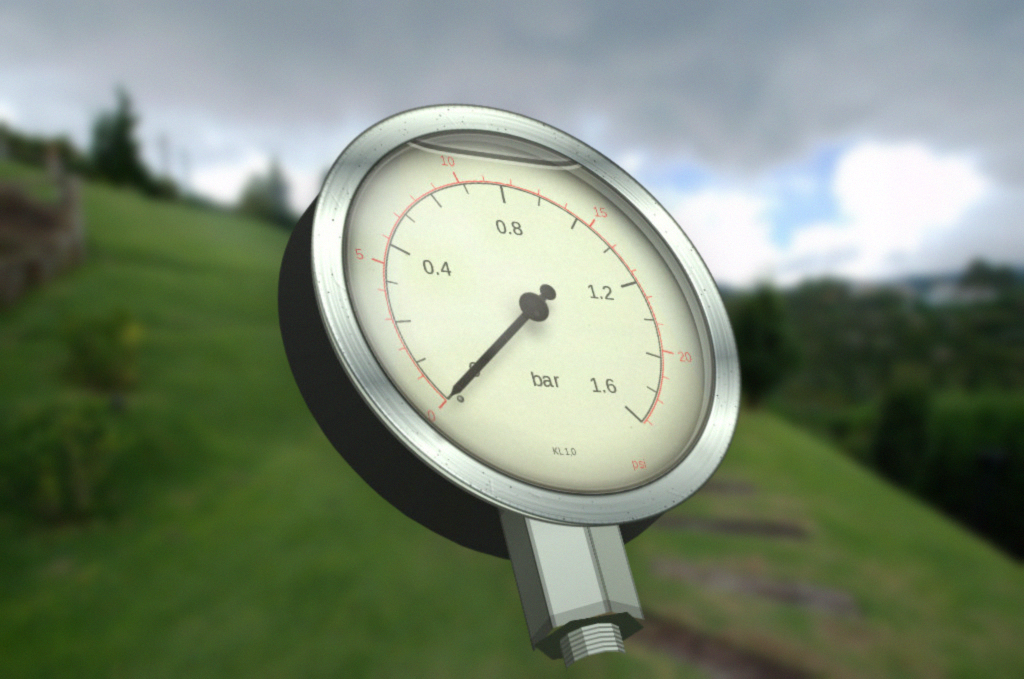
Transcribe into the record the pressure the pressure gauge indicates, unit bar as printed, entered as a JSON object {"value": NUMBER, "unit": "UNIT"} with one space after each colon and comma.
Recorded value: {"value": 0, "unit": "bar"}
